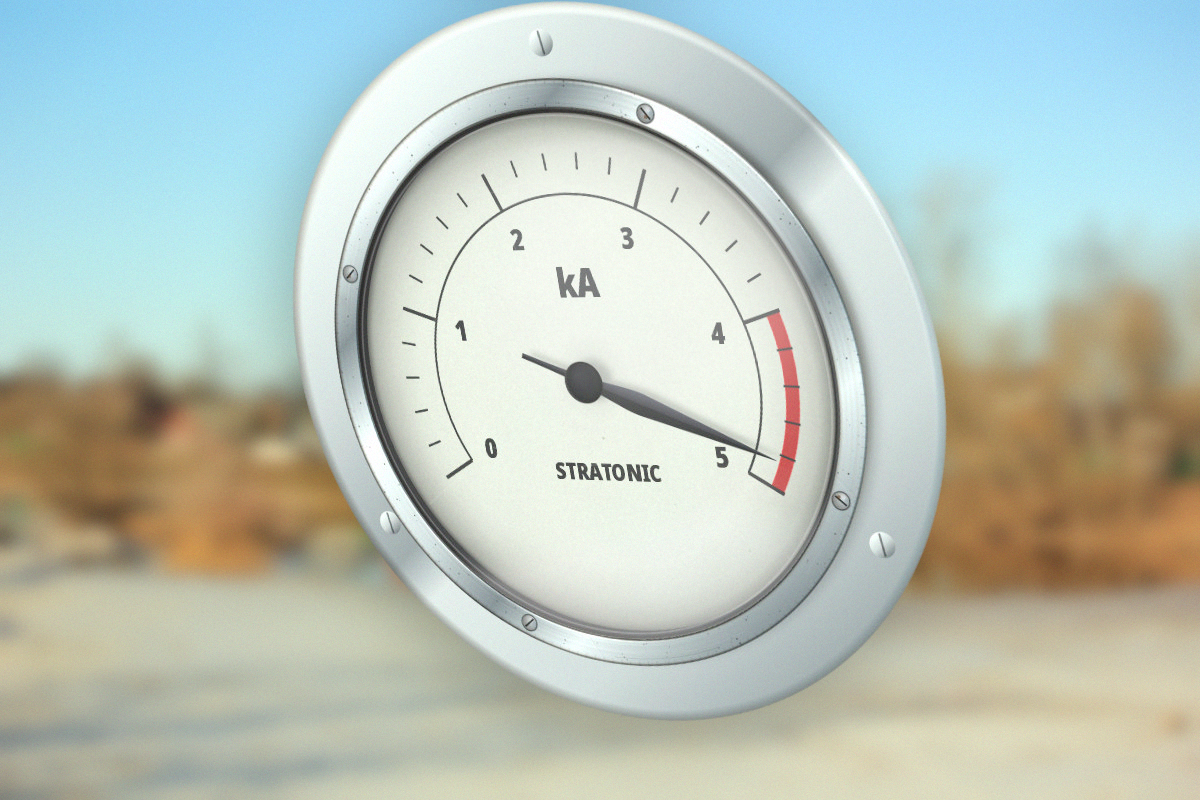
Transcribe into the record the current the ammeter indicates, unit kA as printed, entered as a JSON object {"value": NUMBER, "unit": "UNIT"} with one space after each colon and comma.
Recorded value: {"value": 4.8, "unit": "kA"}
